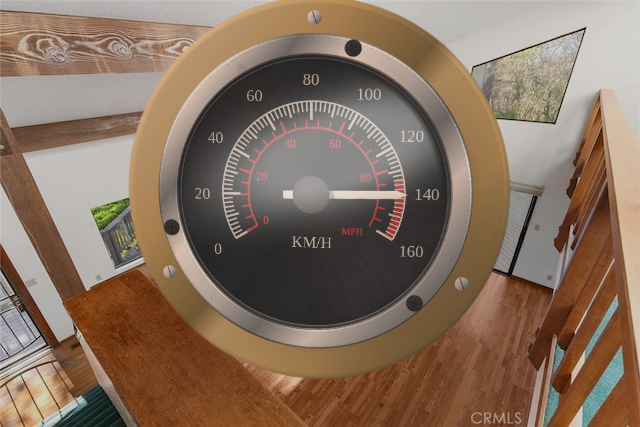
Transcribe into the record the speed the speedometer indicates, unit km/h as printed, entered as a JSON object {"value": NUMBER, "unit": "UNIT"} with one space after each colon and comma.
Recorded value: {"value": 140, "unit": "km/h"}
